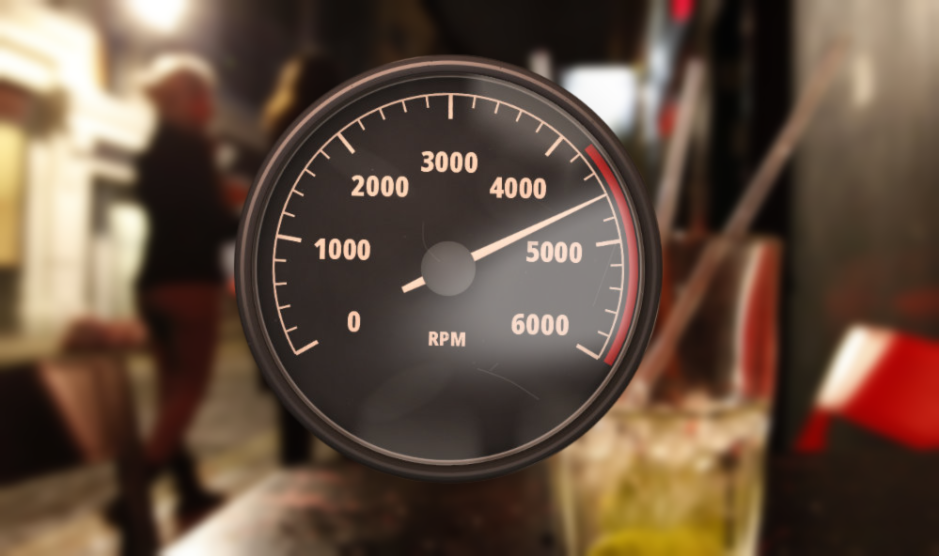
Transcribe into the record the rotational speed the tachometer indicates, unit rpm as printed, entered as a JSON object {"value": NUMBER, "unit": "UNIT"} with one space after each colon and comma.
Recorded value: {"value": 4600, "unit": "rpm"}
